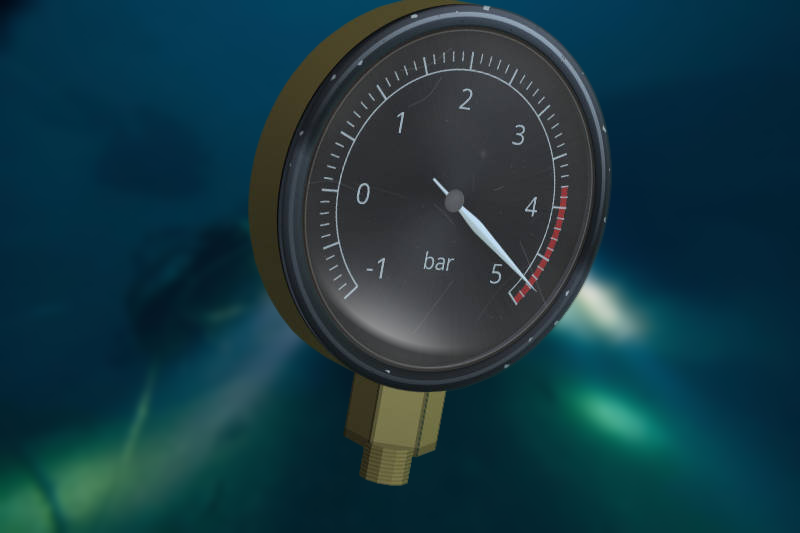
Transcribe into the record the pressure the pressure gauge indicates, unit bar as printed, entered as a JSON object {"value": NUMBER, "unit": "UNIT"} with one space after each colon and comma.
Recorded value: {"value": 4.8, "unit": "bar"}
